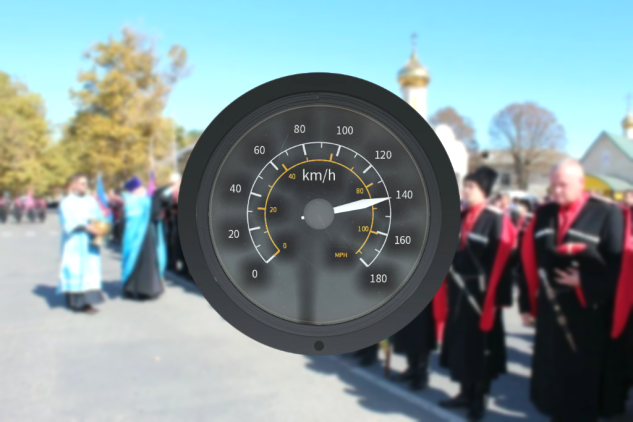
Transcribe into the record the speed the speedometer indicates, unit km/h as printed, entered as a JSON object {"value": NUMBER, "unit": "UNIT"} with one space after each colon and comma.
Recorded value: {"value": 140, "unit": "km/h"}
